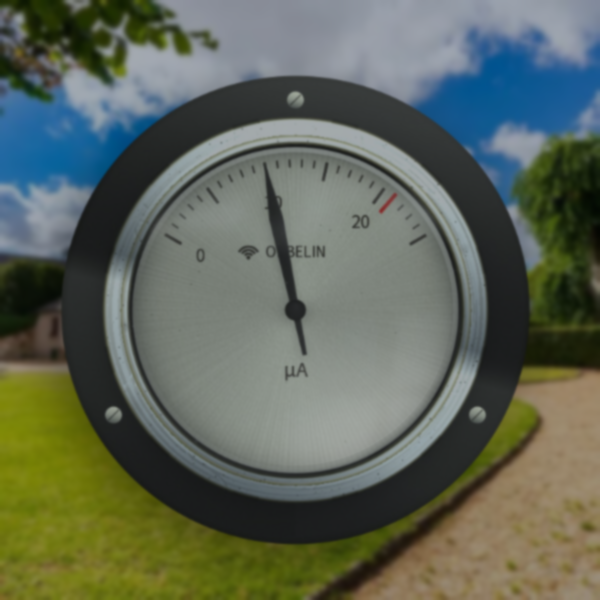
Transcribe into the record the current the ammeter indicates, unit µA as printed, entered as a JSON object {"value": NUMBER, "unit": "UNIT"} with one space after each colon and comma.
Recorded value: {"value": 10, "unit": "µA"}
